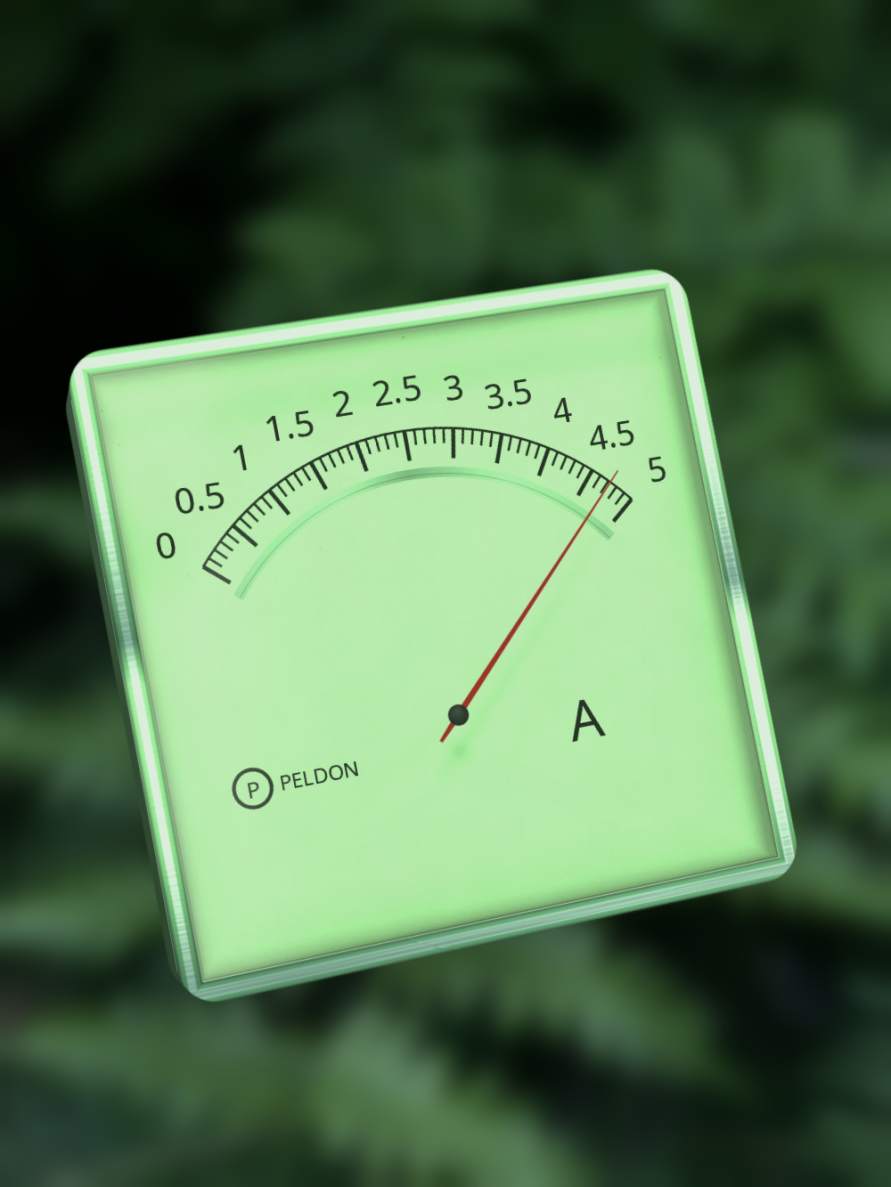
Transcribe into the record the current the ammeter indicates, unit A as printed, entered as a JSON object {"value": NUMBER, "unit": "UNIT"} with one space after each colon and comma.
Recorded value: {"value": 4.7, "unit": "A"}
